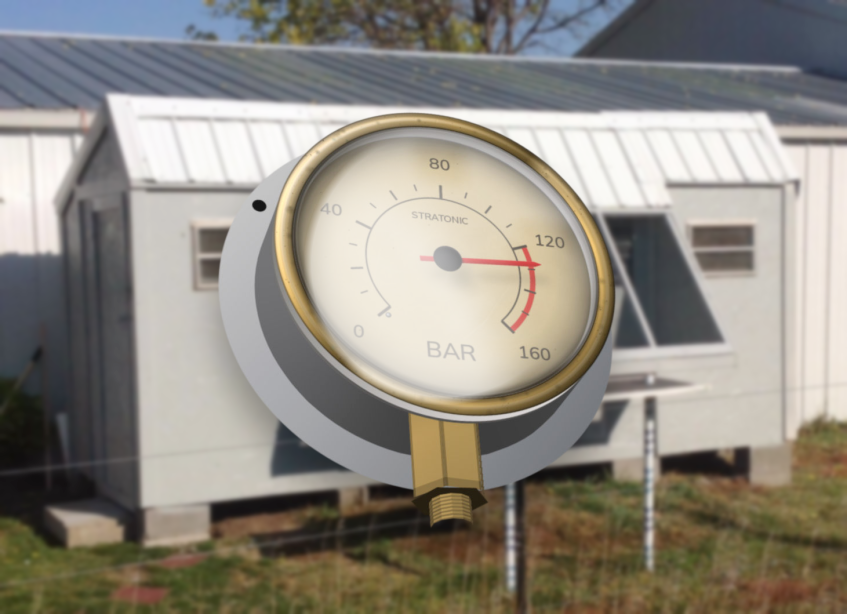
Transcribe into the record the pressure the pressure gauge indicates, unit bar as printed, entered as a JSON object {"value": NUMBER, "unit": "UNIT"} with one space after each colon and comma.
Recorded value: {"value": 130, "unit": "bar"}
